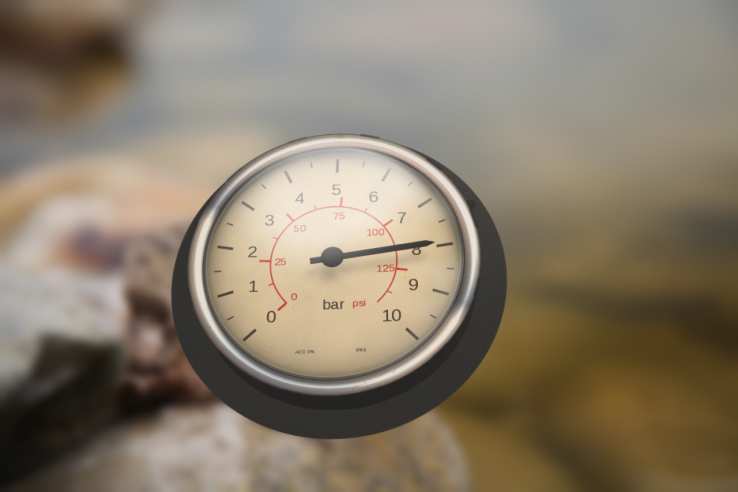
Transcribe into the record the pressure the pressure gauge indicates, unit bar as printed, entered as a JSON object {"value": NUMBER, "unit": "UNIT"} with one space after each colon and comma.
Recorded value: {"value": 8, "unit": "bar"}
